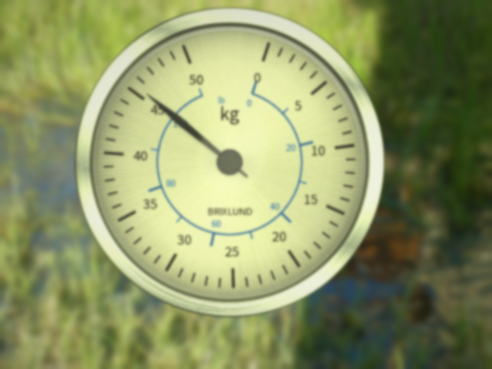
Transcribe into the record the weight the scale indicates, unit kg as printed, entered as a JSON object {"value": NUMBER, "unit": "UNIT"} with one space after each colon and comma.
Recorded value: {"value": 45.5, "unit": "kg"}
